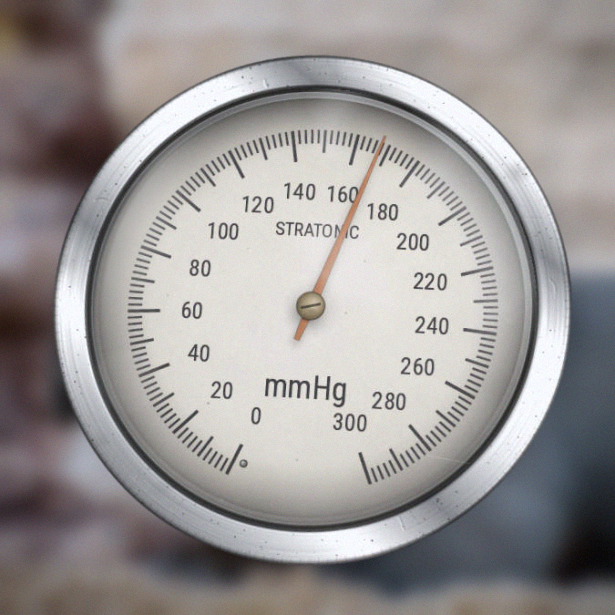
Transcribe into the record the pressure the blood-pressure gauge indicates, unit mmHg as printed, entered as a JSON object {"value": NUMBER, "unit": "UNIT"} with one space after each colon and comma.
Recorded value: {"value": 168, "unit": "mmHg"}
